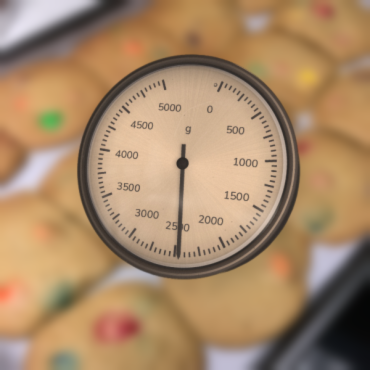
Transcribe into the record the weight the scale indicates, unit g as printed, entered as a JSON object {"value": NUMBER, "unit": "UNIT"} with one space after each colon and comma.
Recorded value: {"value": 2450, "unit": "g"}
